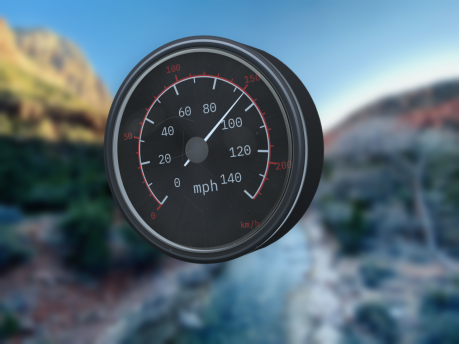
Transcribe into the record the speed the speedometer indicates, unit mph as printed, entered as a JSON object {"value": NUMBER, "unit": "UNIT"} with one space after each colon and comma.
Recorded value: {"value": 95, "unit": "mph"}
